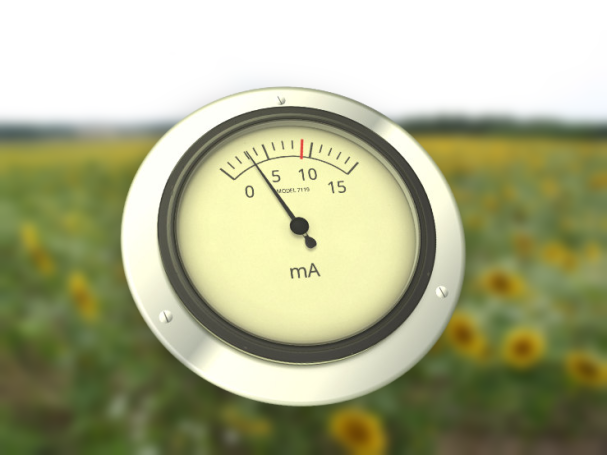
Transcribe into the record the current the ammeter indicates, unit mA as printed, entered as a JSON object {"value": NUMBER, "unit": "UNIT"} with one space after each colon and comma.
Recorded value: {"value": 3, "unit": "mA"}
